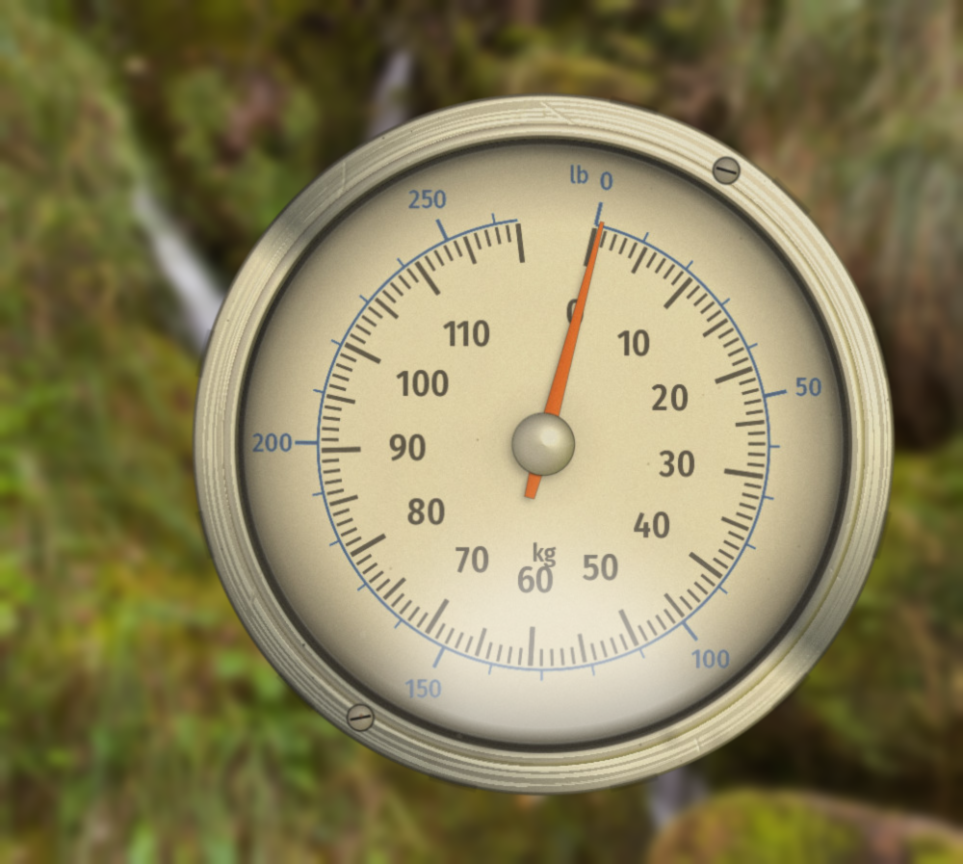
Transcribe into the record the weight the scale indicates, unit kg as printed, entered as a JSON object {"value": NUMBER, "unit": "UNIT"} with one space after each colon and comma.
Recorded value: {"value": 0.5, "unit": "kg"}
